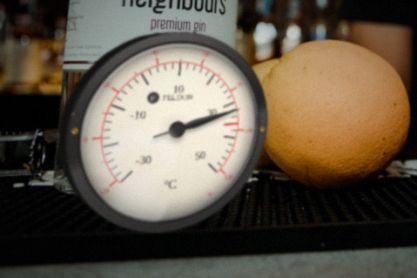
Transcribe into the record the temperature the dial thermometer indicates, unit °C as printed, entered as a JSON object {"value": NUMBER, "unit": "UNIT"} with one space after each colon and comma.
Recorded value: {"value": 32, "unit": "°C"}
